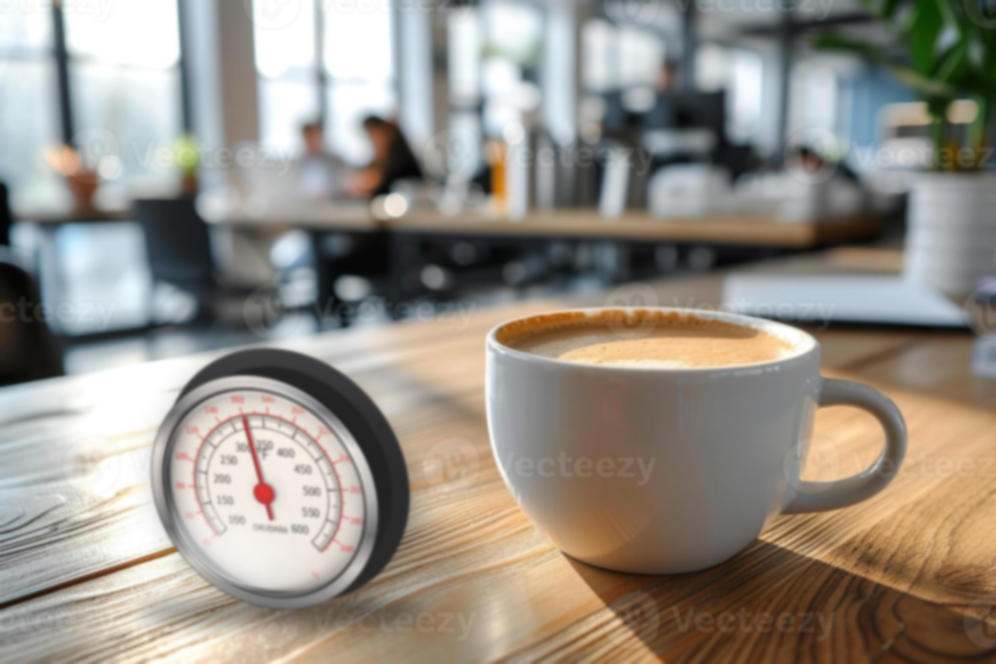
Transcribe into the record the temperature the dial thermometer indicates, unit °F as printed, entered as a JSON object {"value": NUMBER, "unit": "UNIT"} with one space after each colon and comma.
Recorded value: {"value": 325, "unit": "°F"}
